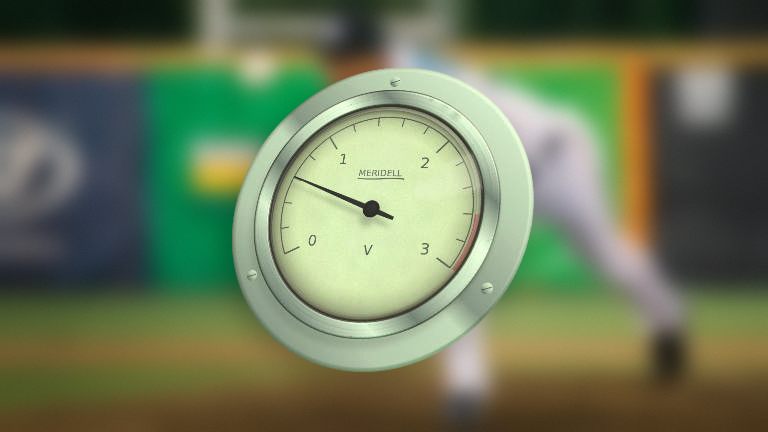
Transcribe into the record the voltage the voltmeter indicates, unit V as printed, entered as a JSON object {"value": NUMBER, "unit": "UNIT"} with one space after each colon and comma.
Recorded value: {"value": 0.6, "unit": "V"}
